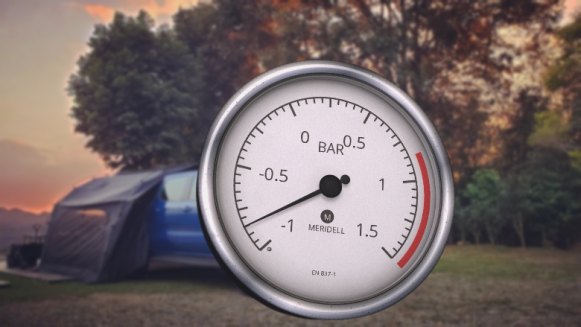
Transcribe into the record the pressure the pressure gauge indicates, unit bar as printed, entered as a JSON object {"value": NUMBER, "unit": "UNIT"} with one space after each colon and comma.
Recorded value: {"value": -0.85, "unit": "bar"}
